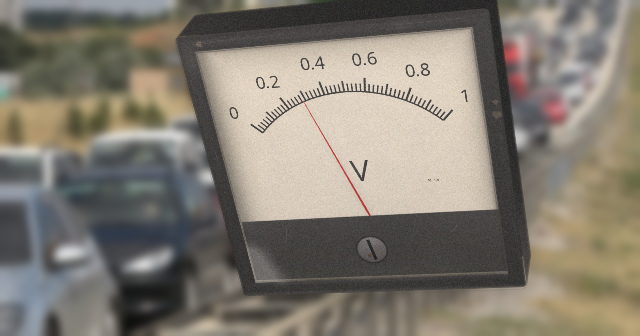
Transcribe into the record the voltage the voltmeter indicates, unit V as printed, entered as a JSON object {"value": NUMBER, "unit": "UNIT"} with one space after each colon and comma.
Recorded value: {"value": 0.3, "unit": "V"}
